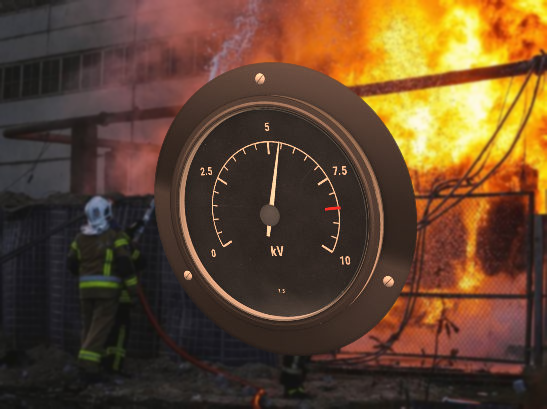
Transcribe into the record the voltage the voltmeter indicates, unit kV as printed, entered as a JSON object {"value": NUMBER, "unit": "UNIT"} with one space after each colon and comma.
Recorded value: {"value": 5.5, "unit": "kV"}
